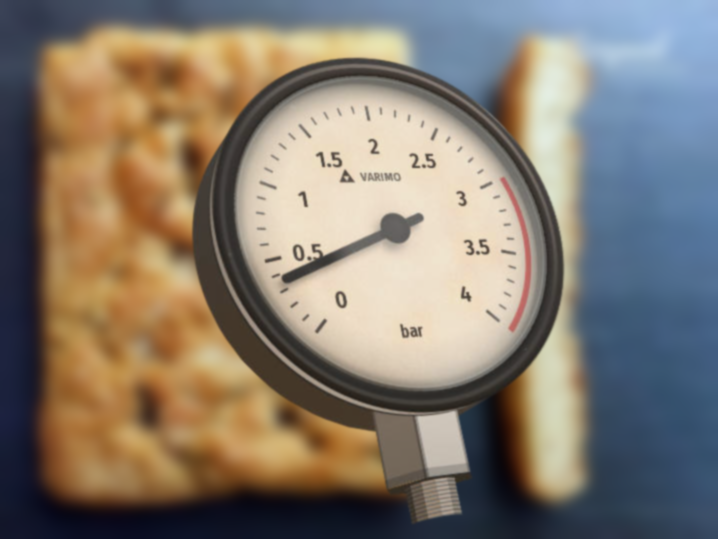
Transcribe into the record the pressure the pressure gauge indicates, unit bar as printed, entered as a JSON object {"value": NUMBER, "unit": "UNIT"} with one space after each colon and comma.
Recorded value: {"value": 0.35, "unit": "bar"}
